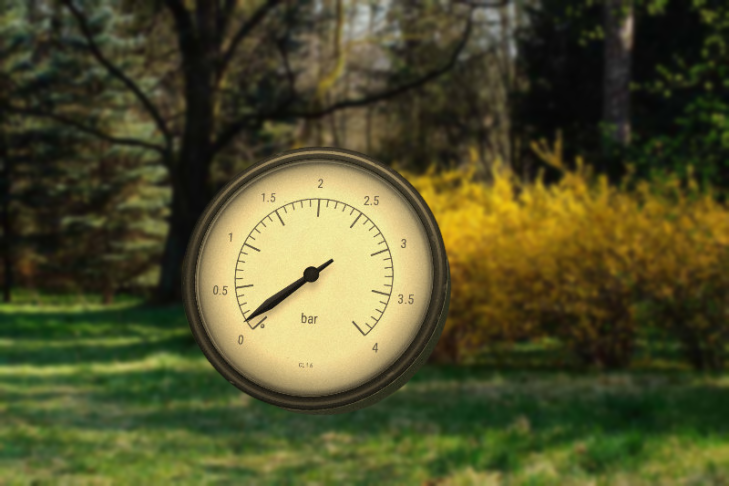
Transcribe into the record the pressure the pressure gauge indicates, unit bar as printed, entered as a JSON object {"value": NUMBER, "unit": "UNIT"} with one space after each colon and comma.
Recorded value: {"value": 0.1, "unit": "bar"}
